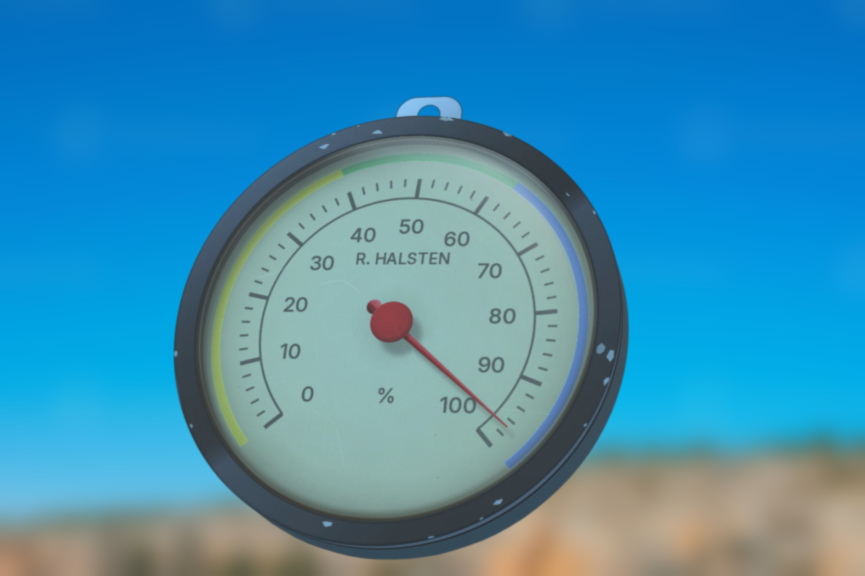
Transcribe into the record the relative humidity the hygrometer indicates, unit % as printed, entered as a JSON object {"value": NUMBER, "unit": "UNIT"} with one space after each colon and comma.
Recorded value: {"value": 97, "unit": "%"}
